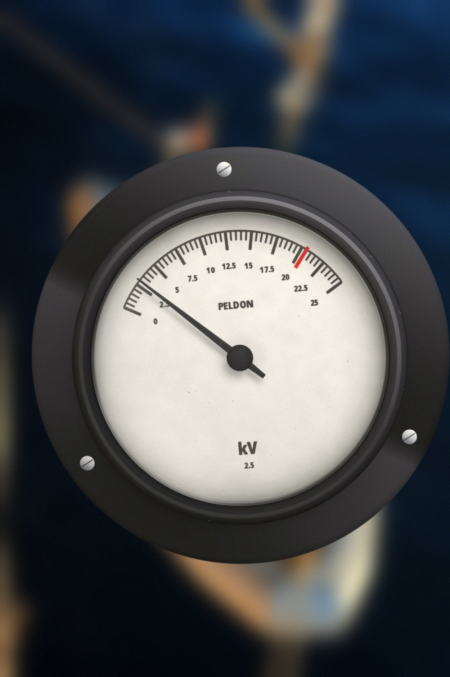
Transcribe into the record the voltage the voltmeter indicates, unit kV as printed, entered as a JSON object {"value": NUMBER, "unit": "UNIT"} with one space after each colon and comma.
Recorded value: {"value": 3, "unit": "kV"}
